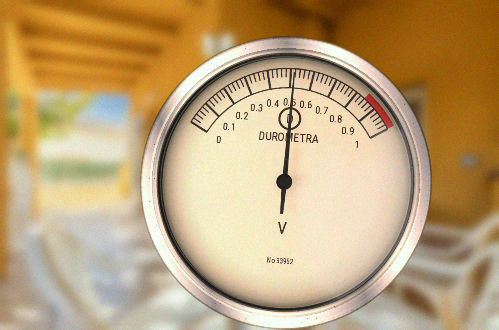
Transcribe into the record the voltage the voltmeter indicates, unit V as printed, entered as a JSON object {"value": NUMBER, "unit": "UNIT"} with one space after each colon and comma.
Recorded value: {"value": 0.52, "unit": "V"}
